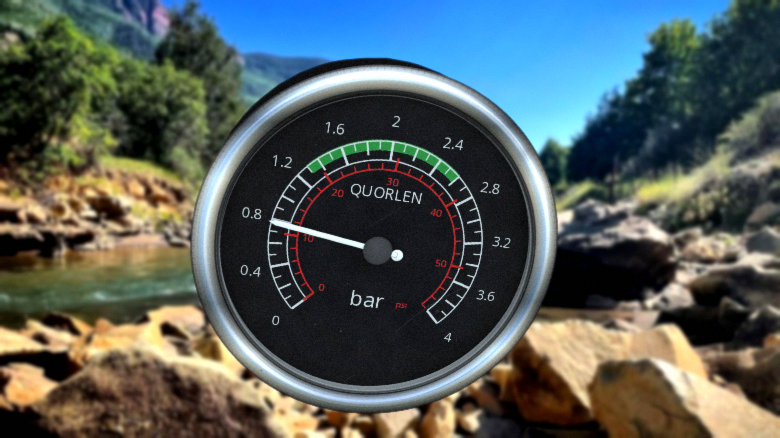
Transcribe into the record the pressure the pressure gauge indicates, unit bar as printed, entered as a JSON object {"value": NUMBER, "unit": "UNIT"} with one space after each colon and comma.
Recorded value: {"value": 0.8, "unit": "bar"}
